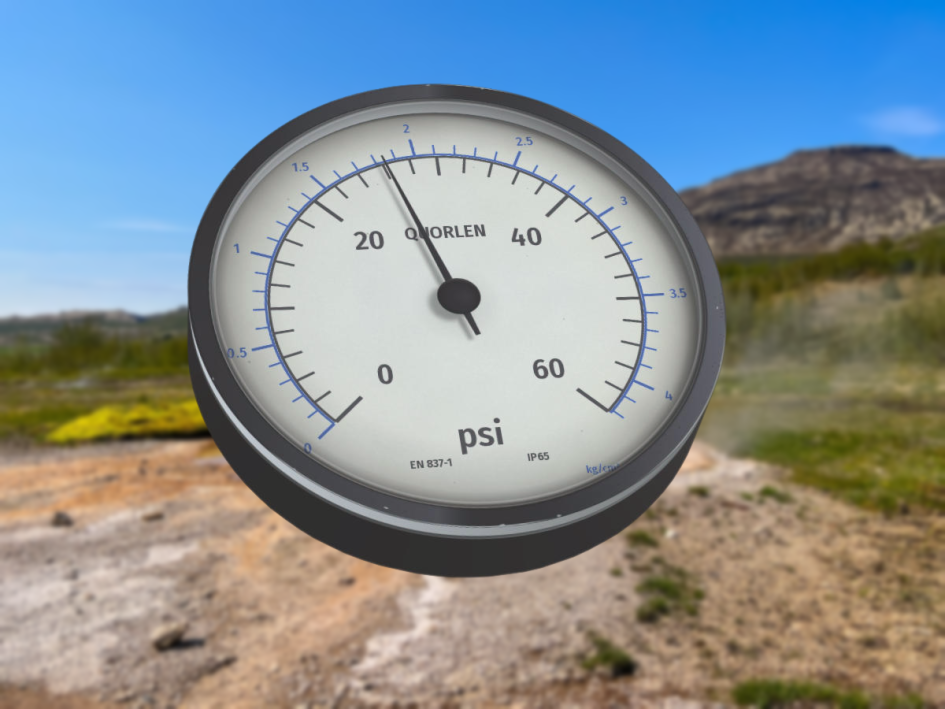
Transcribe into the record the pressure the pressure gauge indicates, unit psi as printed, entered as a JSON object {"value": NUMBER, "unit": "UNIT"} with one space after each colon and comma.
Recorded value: {"value": 26, "unit": "psi"}
